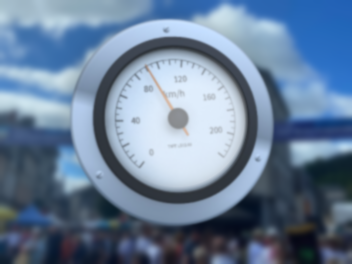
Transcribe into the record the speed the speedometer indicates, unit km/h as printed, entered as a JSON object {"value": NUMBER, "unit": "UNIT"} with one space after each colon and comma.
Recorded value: {"value": 90, "unit": "km/h"}
